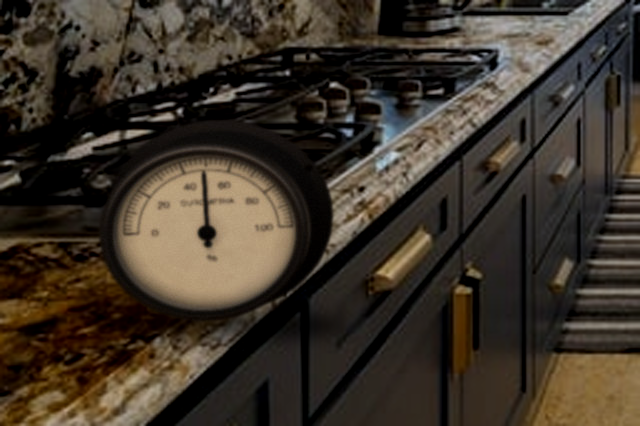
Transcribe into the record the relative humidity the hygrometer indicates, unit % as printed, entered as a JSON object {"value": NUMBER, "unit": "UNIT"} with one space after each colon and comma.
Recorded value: {"value": 50, "unit": "%"}
